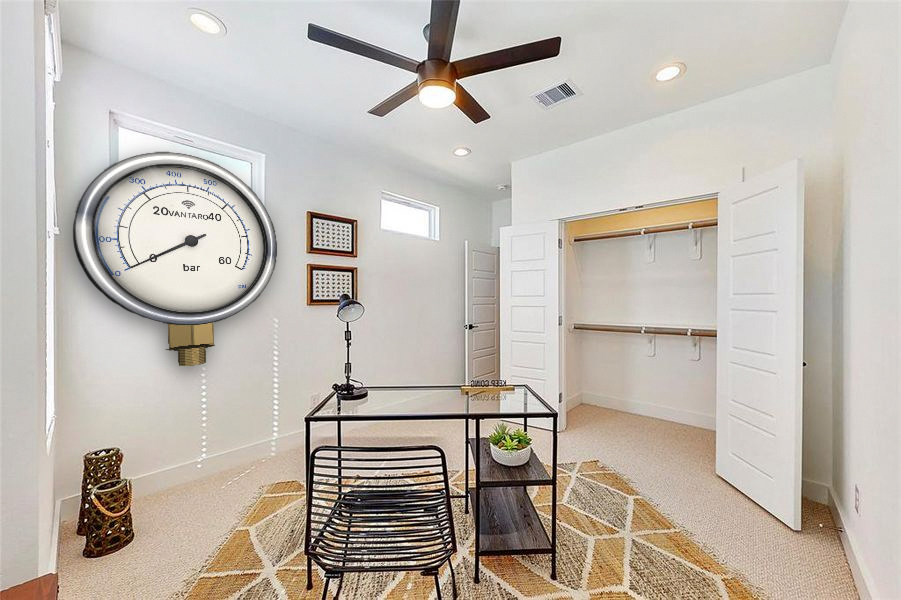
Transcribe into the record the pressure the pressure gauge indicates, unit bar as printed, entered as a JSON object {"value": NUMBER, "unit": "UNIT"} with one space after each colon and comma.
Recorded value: {"value": 0, "unit": "bar"}
